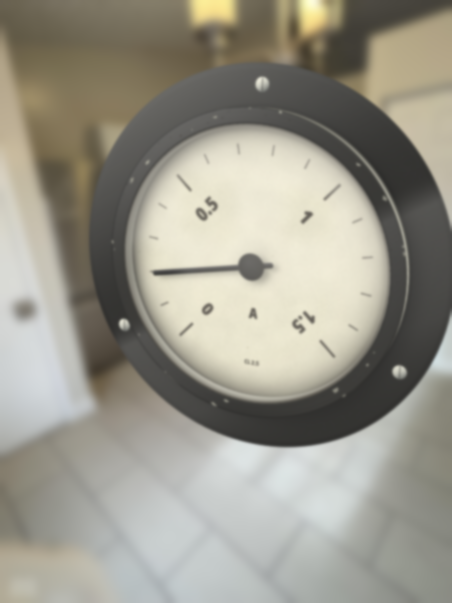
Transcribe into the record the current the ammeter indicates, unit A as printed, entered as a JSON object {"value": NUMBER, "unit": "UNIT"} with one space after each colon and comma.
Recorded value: {"value": 0.2, "unit": "A"}
